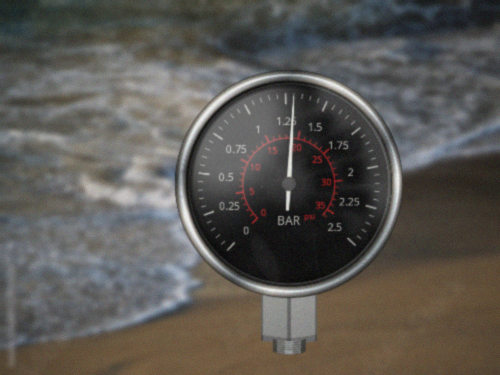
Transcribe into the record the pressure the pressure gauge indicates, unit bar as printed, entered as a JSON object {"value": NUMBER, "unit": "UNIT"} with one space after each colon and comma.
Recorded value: {"value": 1.3, "unit": "bar"}
